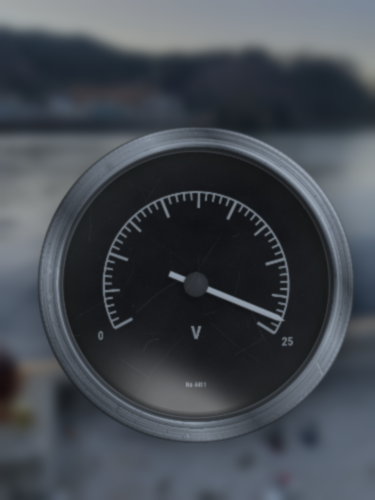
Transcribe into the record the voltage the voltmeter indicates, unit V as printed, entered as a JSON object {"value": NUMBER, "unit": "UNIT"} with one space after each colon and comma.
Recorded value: {"value": 24, "unit": "V"}
